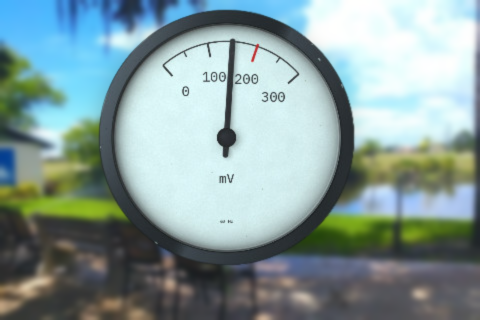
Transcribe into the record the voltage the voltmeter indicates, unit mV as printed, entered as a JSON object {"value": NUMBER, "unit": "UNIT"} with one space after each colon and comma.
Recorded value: {"value": 150, "unit": "mV"}
